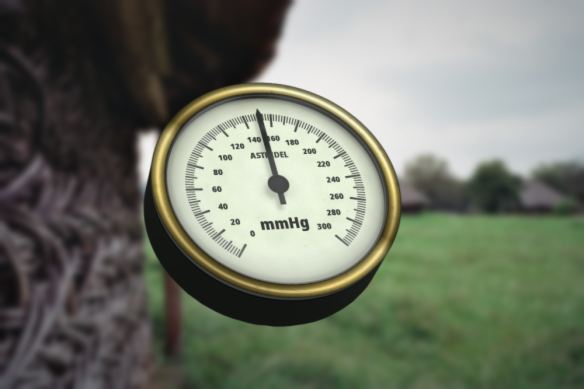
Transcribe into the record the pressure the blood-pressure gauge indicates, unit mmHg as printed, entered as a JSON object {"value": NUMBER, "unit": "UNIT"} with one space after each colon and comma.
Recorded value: {"value": 150, "unit": "mmHg"}
